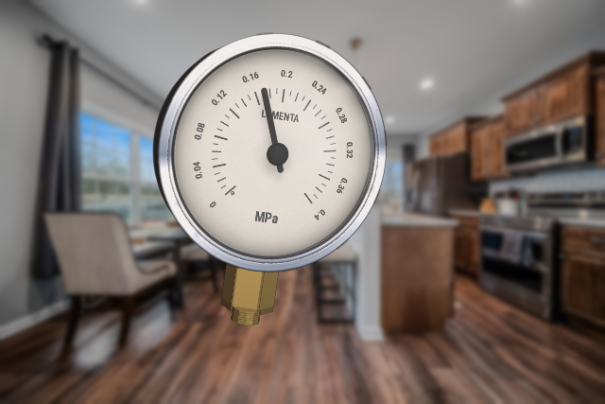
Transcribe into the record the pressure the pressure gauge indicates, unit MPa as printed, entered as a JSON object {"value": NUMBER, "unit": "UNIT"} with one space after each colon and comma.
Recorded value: {"value": 0.17, "unit": "MPa"}
